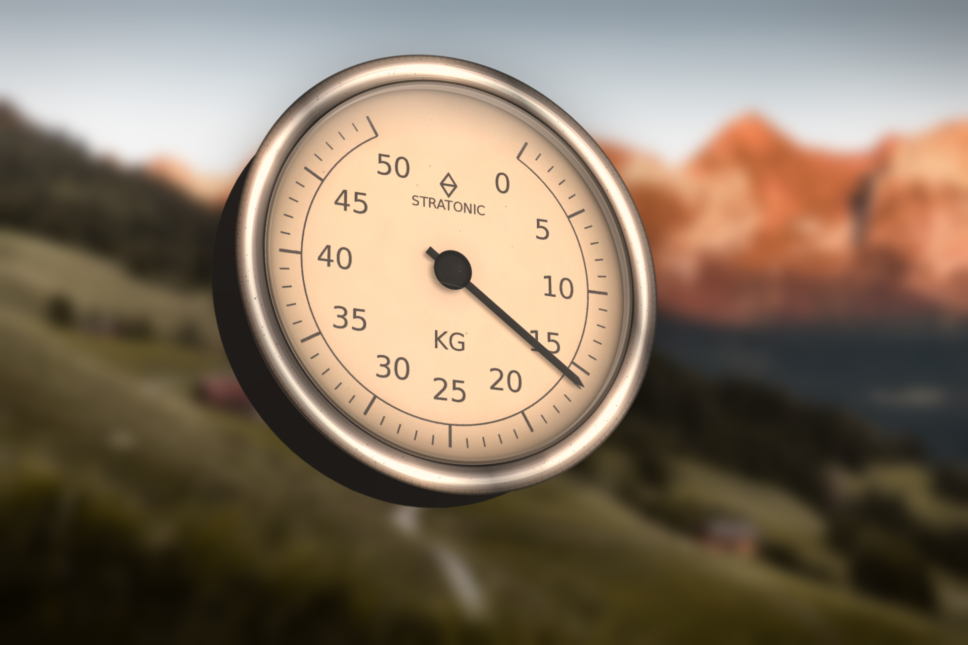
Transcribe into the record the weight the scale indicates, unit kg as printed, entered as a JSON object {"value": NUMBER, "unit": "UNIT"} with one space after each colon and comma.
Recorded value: {"value": 16, "unit": "kg"}
